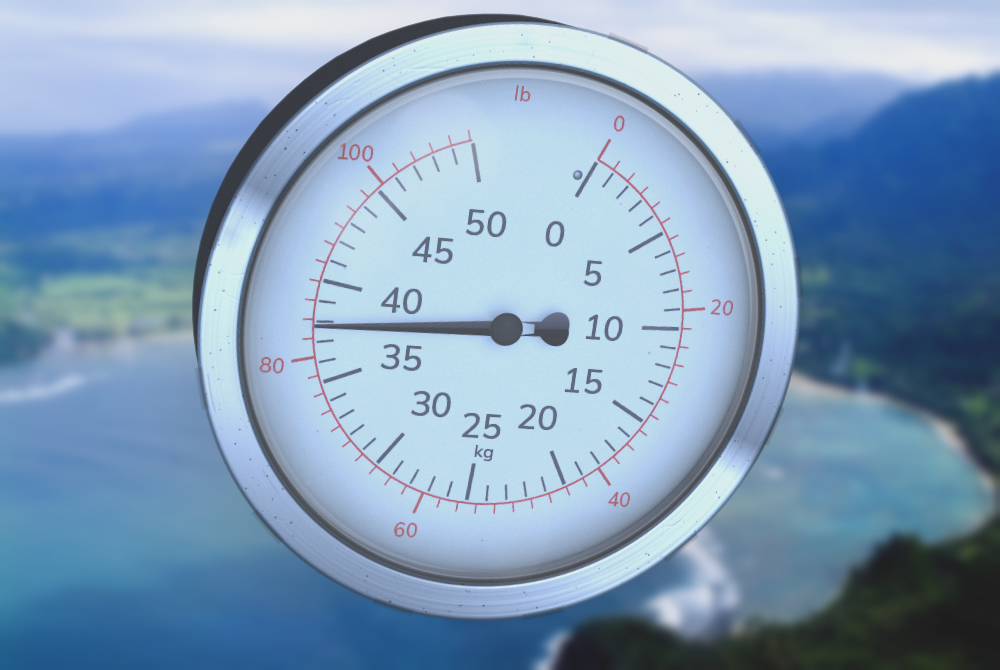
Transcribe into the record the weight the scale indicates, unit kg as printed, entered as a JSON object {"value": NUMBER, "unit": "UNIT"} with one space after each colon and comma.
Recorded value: {"value": 38, "unit": "kg"}
